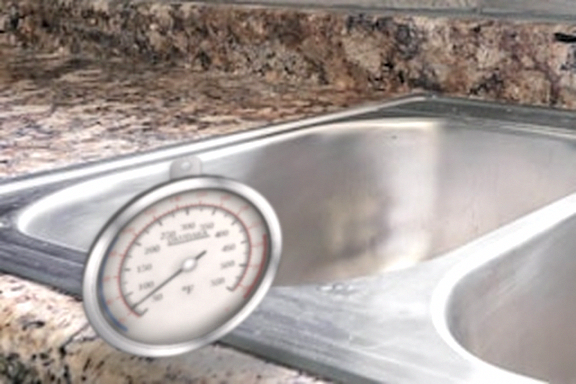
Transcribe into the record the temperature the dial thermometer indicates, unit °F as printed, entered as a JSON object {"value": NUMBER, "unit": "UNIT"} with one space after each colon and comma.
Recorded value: {"value": 75, "unit": "°F"}
